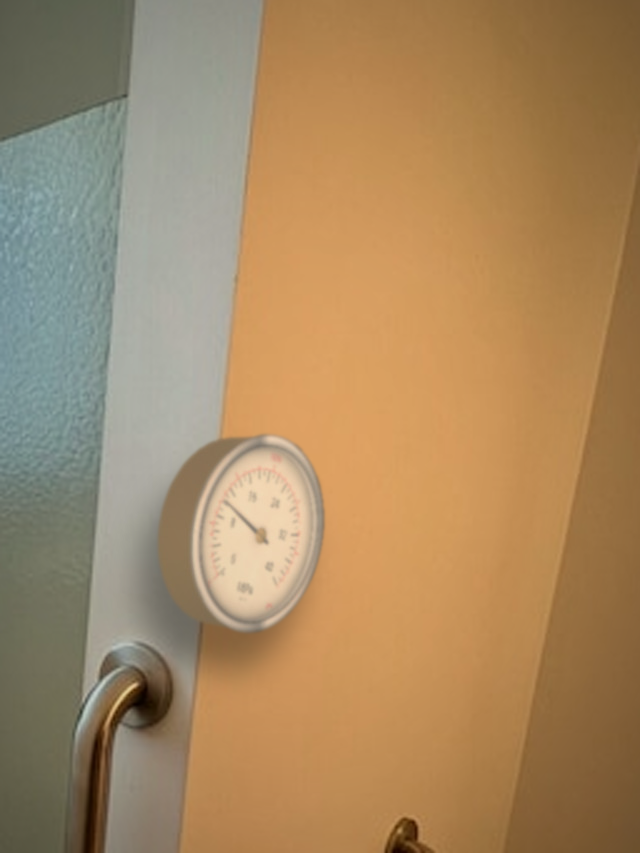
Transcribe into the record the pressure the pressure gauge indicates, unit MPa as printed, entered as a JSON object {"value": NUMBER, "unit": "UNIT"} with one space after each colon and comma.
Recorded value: {"value": 10, "unit": "MPa"}
